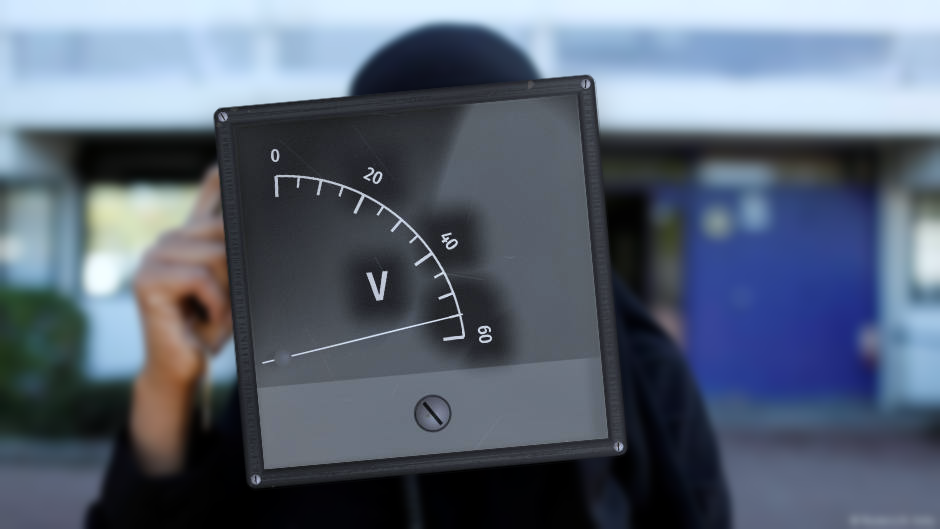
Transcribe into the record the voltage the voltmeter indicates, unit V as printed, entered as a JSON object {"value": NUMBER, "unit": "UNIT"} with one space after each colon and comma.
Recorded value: {"value": 55, "unit": "V"}
